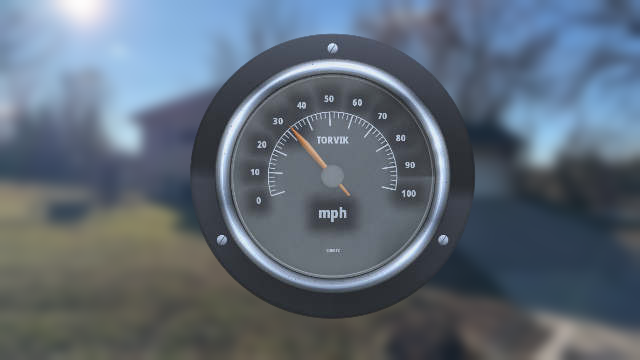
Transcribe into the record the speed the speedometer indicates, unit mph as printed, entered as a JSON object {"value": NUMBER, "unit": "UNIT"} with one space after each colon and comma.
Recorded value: {"value": 32, "unit": "mph"}
